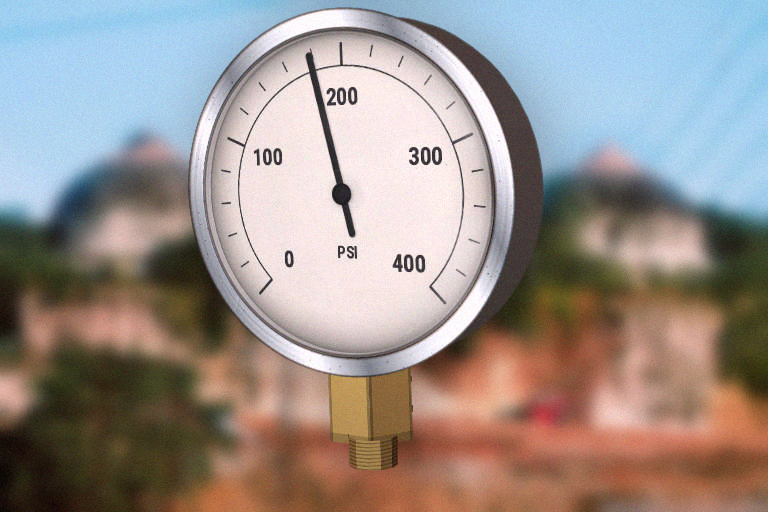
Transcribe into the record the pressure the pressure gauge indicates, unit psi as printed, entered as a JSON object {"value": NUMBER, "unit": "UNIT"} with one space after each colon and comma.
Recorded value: {"value": 180, "unit": "psi"}
